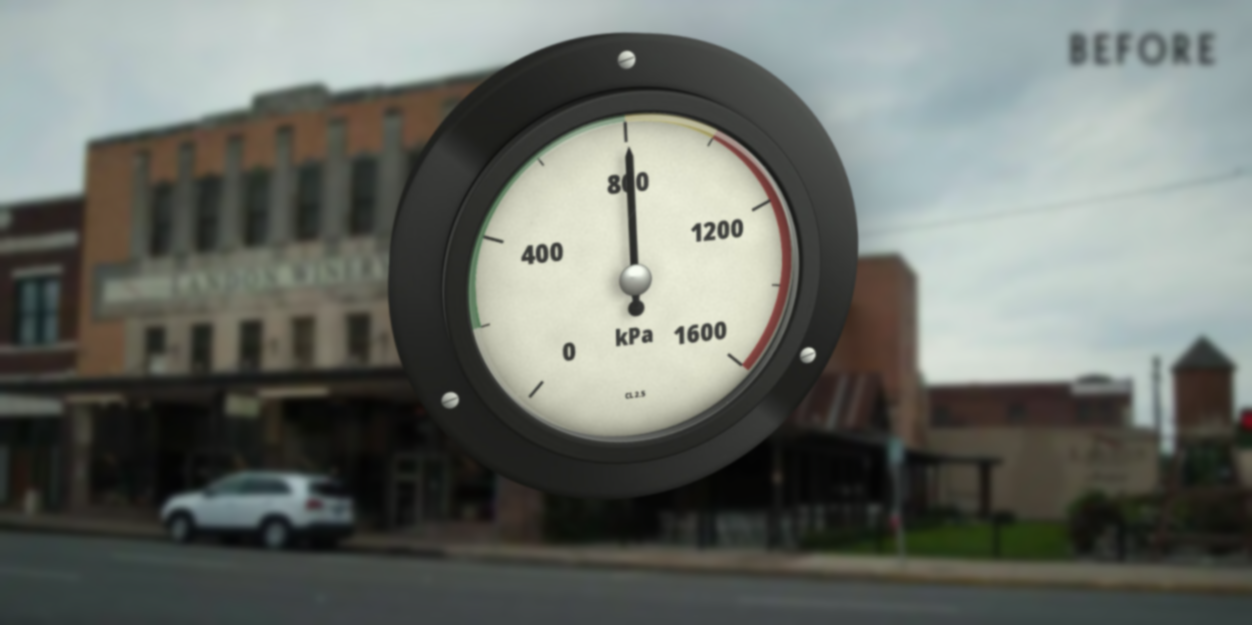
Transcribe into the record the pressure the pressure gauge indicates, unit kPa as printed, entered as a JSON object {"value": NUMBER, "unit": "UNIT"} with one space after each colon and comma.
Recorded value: {"value": 800, "unit": "kPa"}
